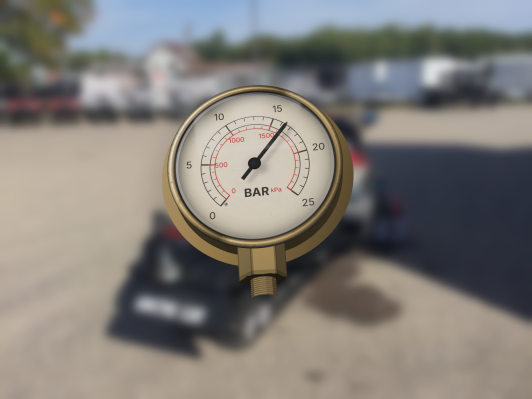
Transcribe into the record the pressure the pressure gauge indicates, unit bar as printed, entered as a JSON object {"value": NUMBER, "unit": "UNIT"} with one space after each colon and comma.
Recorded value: {"value": 16.5, "unit": "bar"}
